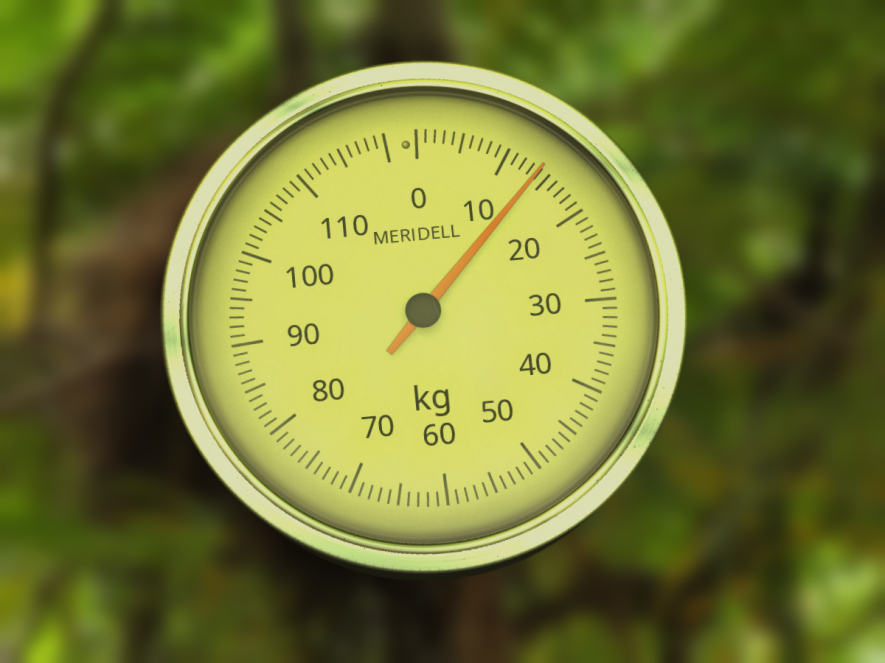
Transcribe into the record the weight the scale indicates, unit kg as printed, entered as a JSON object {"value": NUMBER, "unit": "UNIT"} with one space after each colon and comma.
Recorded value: {"value": 14, "unit": "kg"}
